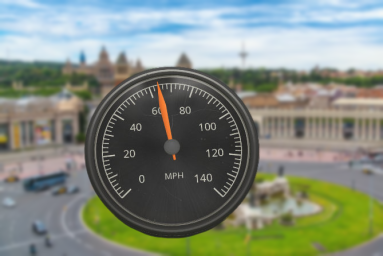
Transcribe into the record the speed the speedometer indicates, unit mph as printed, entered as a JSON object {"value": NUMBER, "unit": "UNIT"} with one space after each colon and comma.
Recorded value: {"value": 64, "unit": "mph"}
